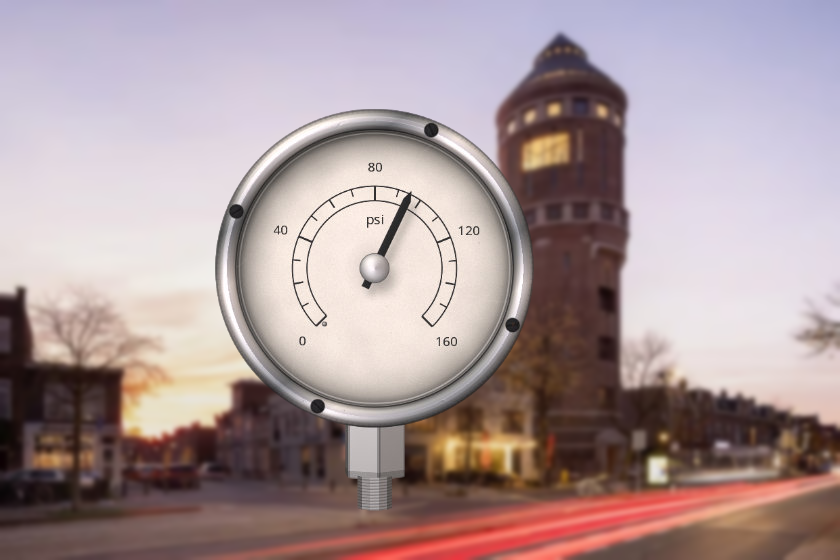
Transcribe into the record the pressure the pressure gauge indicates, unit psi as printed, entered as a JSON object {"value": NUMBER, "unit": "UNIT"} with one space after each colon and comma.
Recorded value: {"value": 95, "unit": "psi"}
